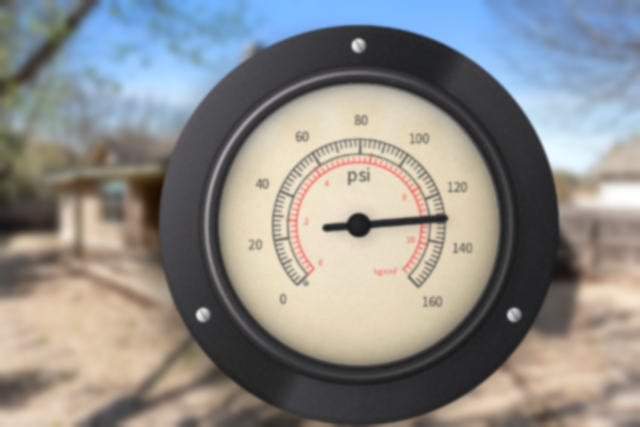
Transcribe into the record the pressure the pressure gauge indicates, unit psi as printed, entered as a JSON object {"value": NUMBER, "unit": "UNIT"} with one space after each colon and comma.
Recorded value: {"value": 130, "unit": "psi"}
